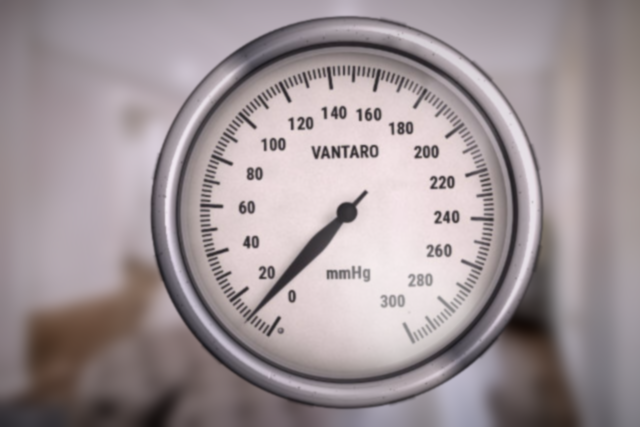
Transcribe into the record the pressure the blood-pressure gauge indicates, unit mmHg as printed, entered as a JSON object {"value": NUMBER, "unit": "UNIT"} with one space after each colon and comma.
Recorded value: {"value": 10, "unit": "mmHg"}
